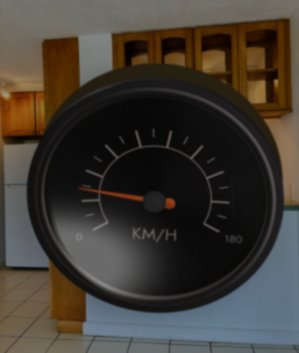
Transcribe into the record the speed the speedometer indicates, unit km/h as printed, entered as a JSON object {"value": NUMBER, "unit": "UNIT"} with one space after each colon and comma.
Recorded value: {"value": 30, "unit": "km/h"}
